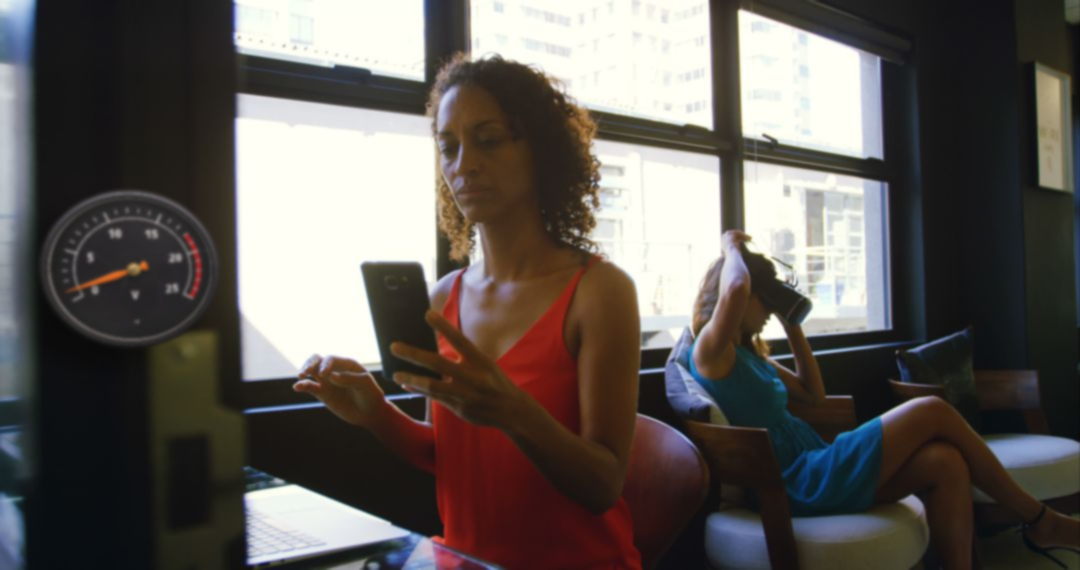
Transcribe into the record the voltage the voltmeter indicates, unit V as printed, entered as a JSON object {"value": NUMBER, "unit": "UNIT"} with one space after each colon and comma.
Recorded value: {"value": 1, "unit": "V"}
